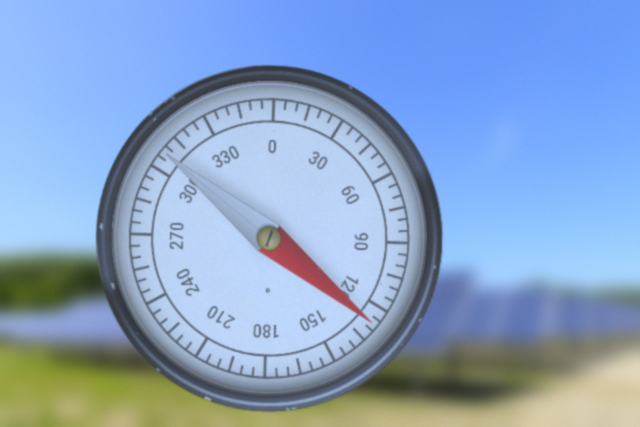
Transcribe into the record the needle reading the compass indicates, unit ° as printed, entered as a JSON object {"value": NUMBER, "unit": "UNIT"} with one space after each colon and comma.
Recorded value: {"value": 127.5, "unit": "°"}
